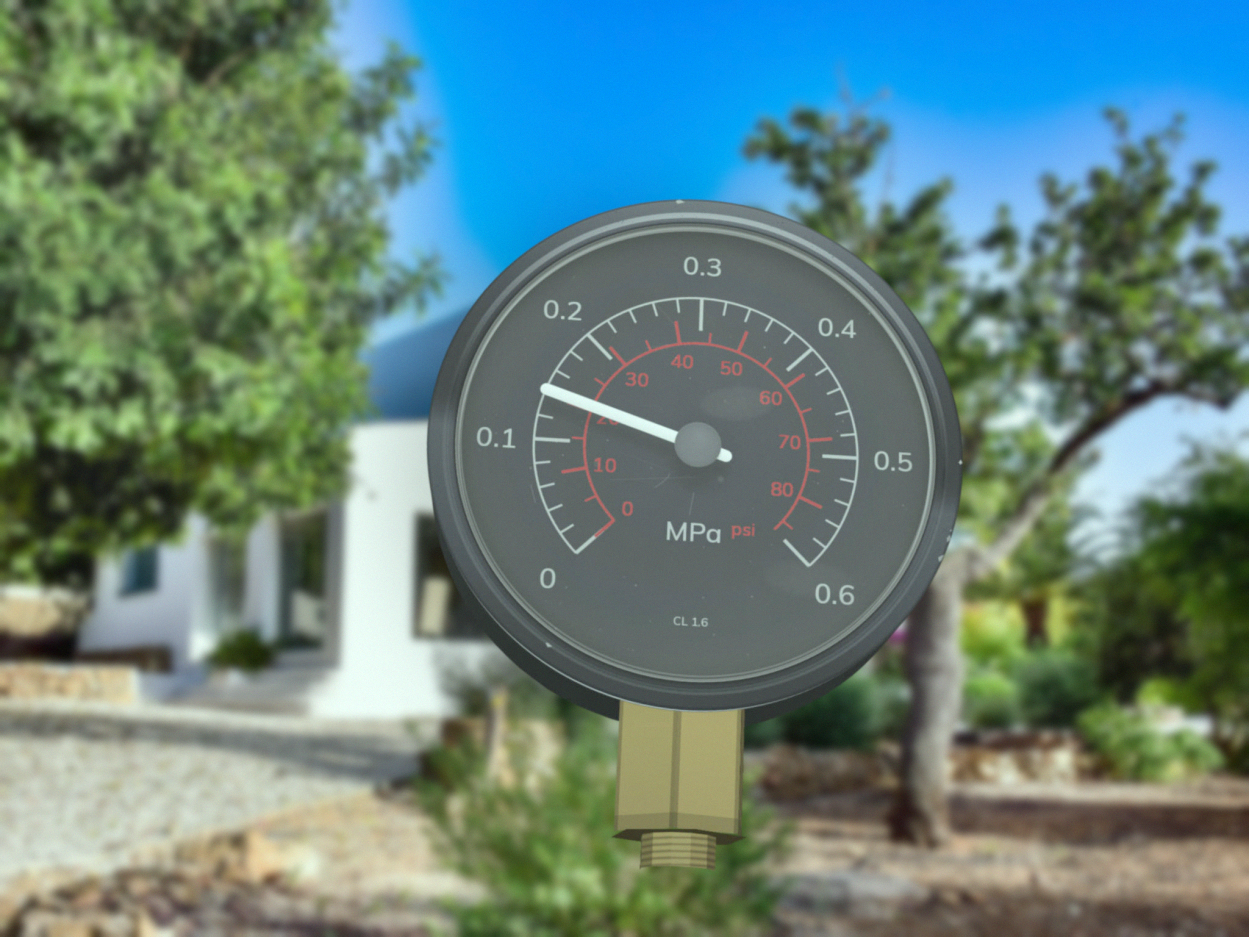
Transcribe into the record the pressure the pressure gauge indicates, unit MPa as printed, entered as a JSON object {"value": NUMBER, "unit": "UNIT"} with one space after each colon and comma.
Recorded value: {"value": 0.14, "unit": "MPa"}
